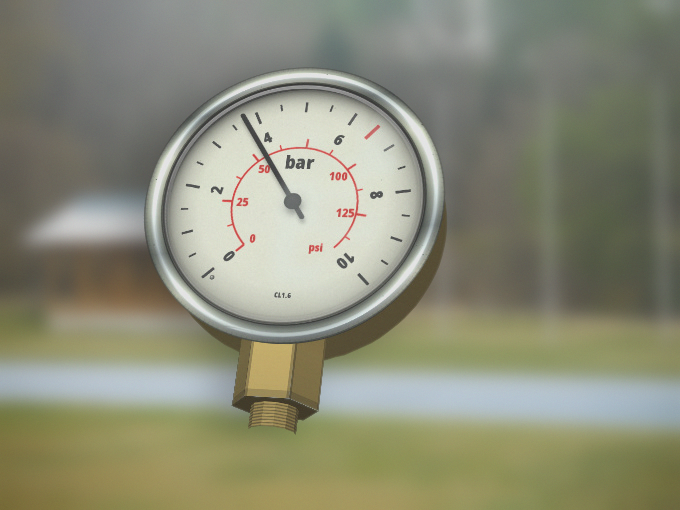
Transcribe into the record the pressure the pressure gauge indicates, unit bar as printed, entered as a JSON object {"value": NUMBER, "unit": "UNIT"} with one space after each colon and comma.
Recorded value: {"value": 3.75, "unit": "bar"}
